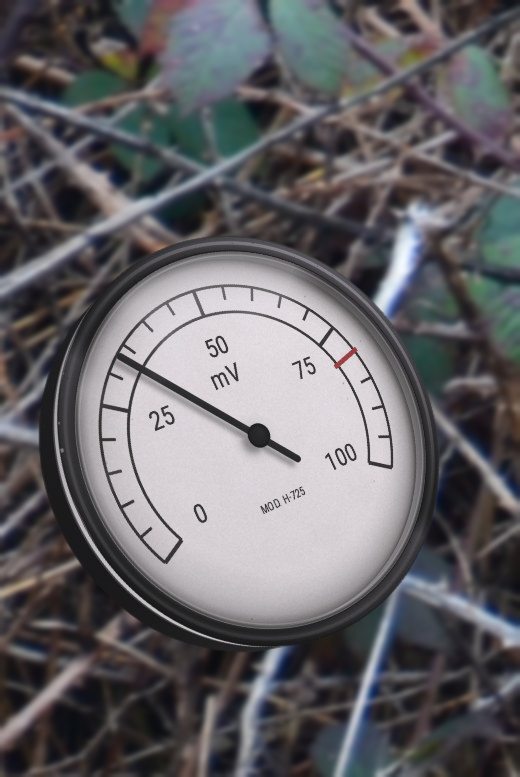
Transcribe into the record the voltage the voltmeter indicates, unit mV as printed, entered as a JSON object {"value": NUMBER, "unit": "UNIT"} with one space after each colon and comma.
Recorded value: {"value": 32.5, "unit": "mV"}
